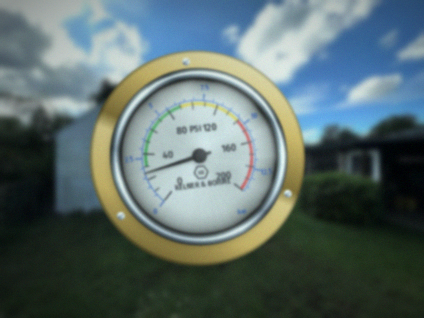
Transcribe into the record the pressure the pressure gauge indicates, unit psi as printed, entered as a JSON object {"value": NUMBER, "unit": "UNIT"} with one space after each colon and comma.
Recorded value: {"value": 25, "unit": "psi"}
